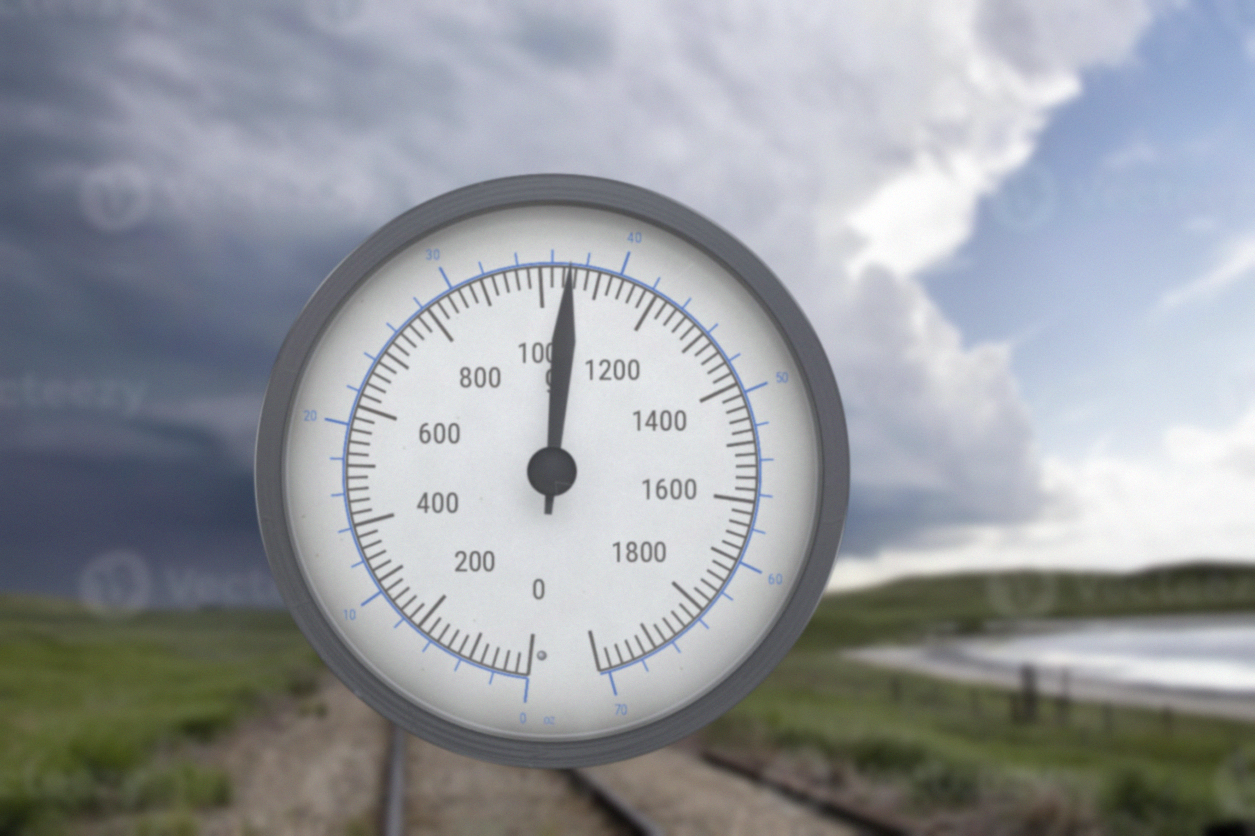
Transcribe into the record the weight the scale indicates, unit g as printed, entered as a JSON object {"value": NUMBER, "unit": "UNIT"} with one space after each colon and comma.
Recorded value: {"value": 1050, "unit": "g"}
